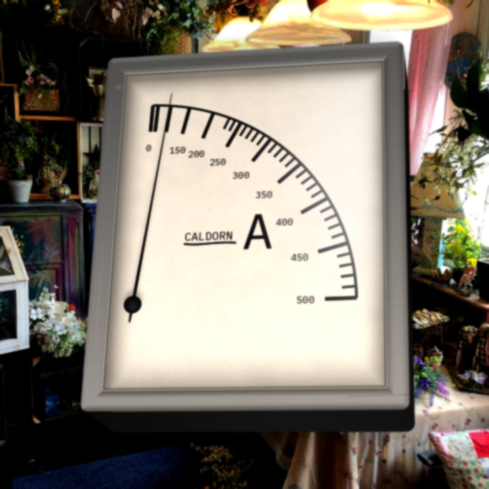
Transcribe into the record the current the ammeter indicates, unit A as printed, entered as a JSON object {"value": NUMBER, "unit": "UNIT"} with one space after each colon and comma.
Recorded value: {"value": 100, "unit": "A"}
